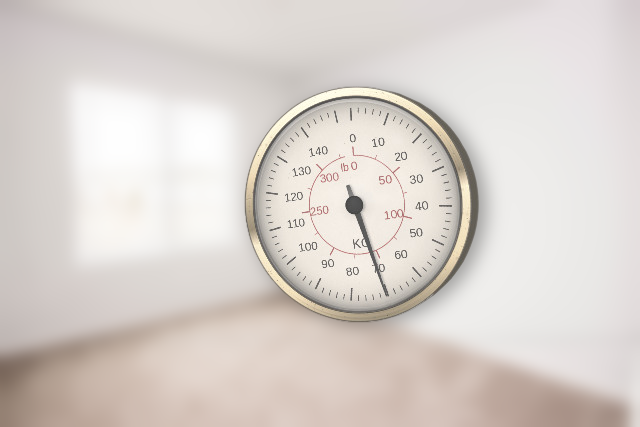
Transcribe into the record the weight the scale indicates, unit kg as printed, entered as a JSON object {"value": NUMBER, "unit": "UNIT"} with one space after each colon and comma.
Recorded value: {"value": 70, "unit": "kg"}
